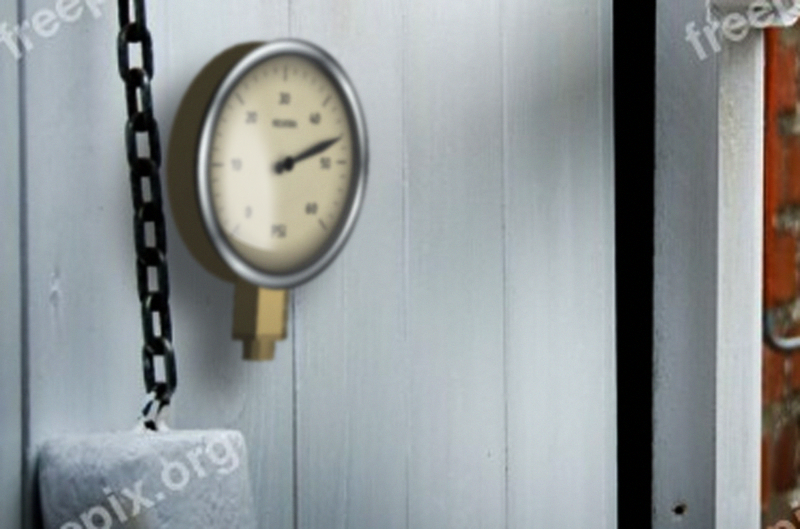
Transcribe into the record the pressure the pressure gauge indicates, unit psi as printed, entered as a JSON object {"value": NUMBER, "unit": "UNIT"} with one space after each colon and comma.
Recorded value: {"value": 46, "unit": "psi"}
